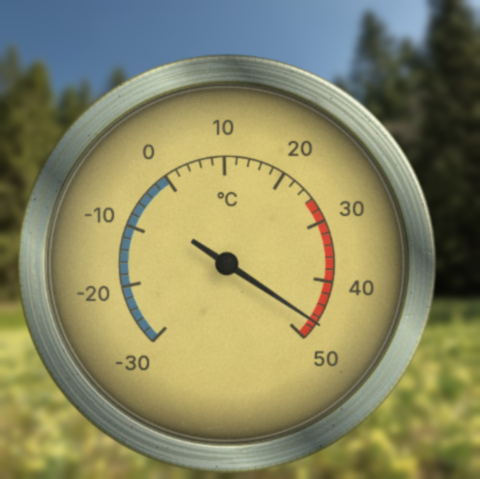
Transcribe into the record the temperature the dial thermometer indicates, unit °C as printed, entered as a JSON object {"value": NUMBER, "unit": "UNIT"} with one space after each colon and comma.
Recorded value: {"value": 47, "unit": "°C"}
